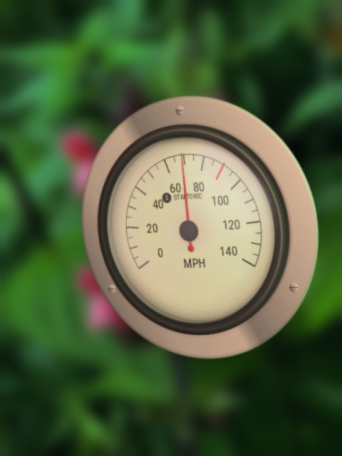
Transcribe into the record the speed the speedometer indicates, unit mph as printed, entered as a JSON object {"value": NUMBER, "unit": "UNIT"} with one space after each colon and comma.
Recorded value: {"value": 70, "unit": "mph"}
